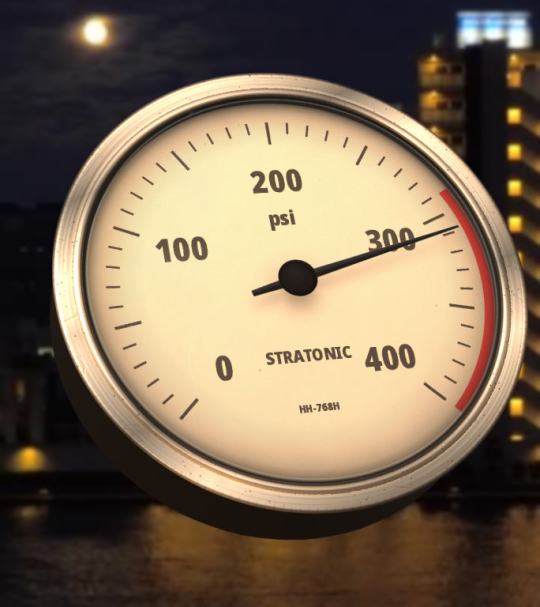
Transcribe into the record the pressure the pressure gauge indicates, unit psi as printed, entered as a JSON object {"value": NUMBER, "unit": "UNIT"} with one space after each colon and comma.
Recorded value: {"value": 310, "unit": "psi"}
